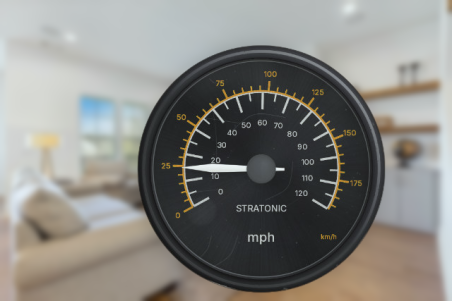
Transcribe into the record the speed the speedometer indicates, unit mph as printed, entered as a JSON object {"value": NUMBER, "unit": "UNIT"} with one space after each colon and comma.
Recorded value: {"value": 15, "unit": "mph"}
